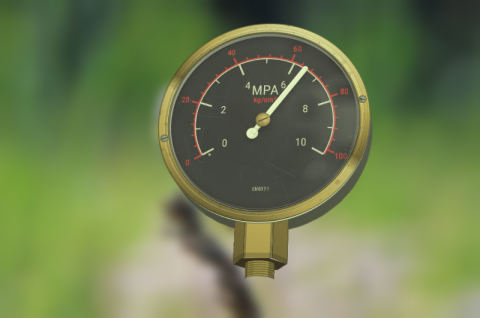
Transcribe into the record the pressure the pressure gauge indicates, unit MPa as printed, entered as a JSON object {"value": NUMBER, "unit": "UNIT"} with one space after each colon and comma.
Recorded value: {"value": 6.5, "unit": "MPa"}
